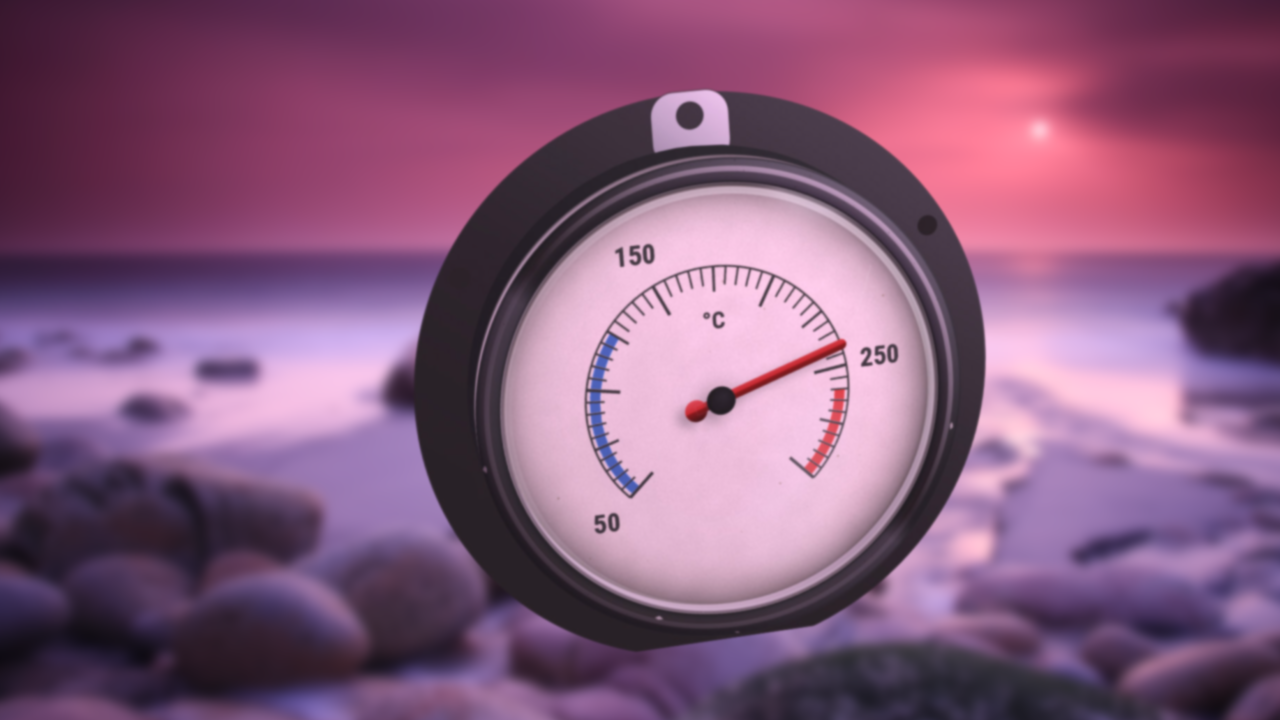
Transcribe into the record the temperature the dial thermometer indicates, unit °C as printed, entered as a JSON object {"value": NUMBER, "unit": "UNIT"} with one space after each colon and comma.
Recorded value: {"value": 240, "unit": "°C"}
